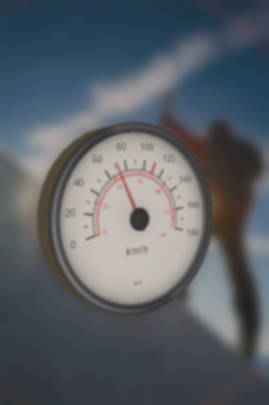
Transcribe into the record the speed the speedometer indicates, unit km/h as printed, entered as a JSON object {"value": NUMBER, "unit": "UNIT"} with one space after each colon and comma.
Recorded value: {"value": 70, "unit": "km/h"}
